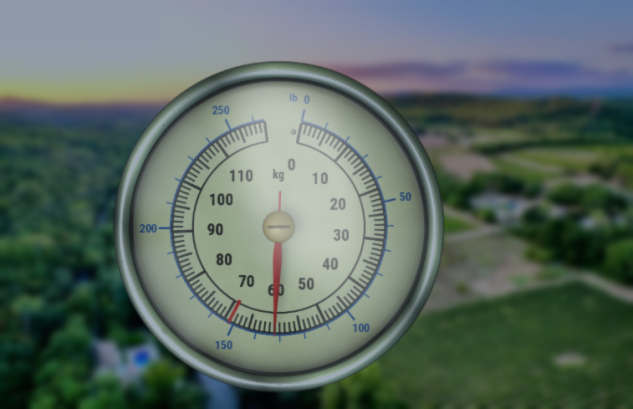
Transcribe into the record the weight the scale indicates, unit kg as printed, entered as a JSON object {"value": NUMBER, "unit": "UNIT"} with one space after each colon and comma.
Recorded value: {"value": 60, "unit": "kg"}
